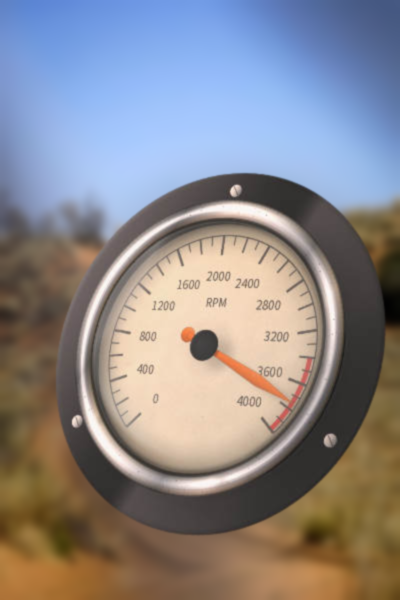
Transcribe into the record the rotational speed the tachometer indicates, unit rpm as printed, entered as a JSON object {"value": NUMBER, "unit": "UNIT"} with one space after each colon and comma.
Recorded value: {"value": 3750, "unit": "rpm"}
